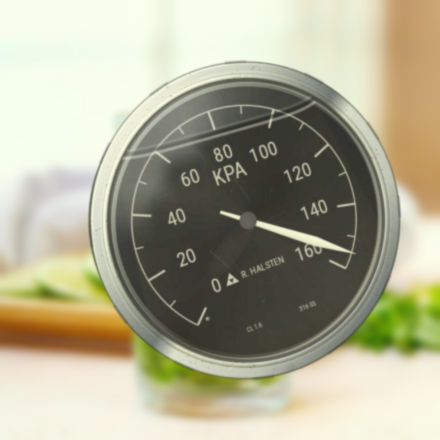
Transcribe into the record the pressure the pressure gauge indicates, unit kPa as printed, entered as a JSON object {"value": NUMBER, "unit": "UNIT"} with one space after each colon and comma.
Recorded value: {"value": 155, "unit": "kPa"}
